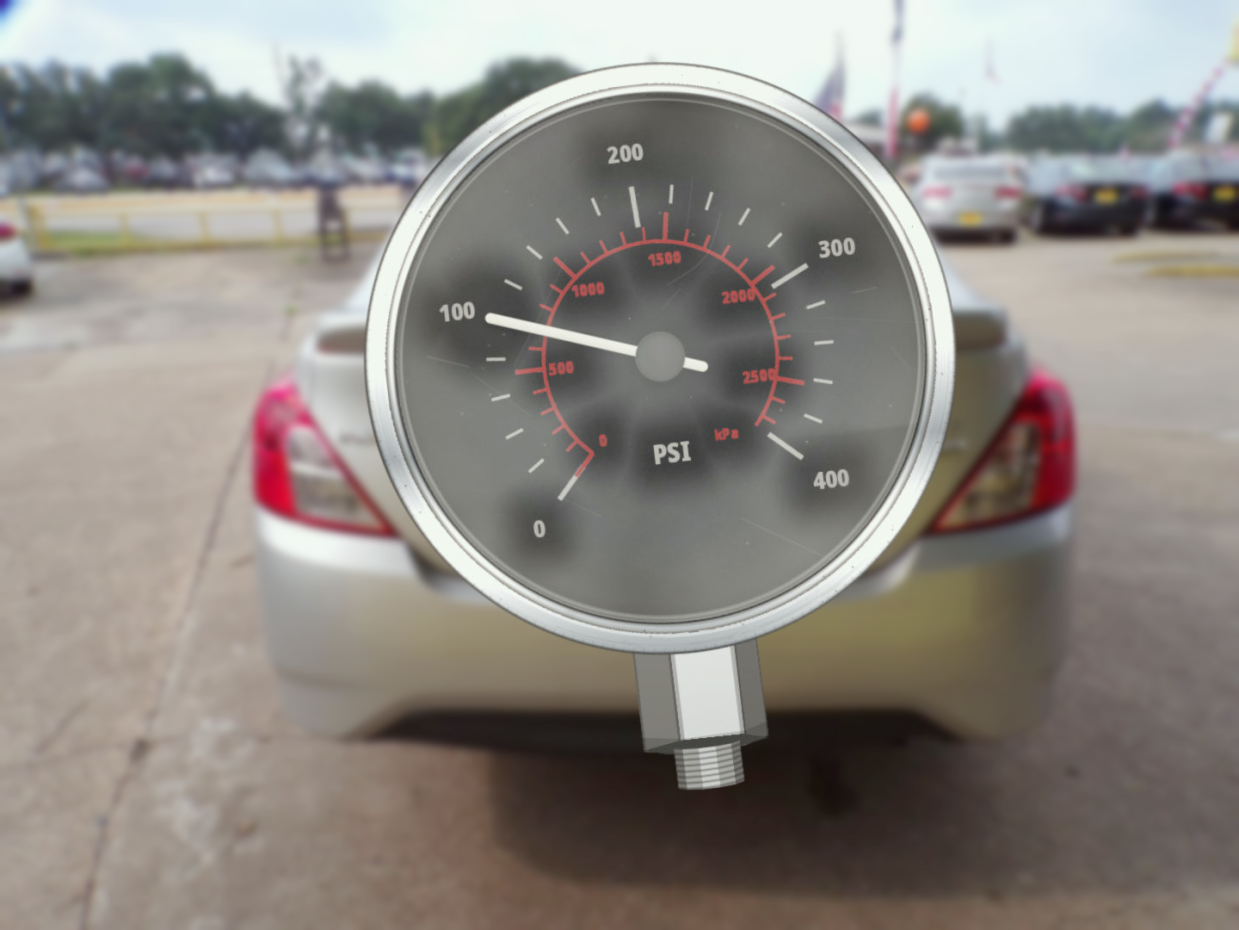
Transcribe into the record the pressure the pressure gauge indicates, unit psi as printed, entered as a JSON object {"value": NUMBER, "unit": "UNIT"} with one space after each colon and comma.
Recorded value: {"value": 100, "unit": "psi"}
